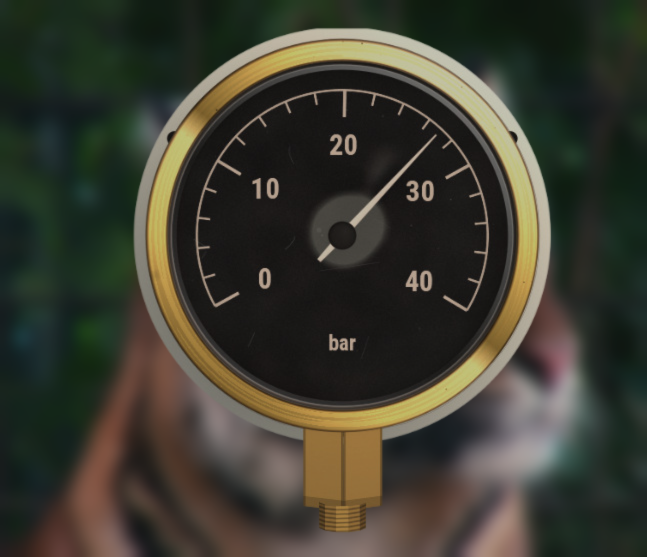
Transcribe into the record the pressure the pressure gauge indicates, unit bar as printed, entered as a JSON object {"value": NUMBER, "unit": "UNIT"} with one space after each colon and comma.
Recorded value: {"value": 27, "unit": "bar"}
